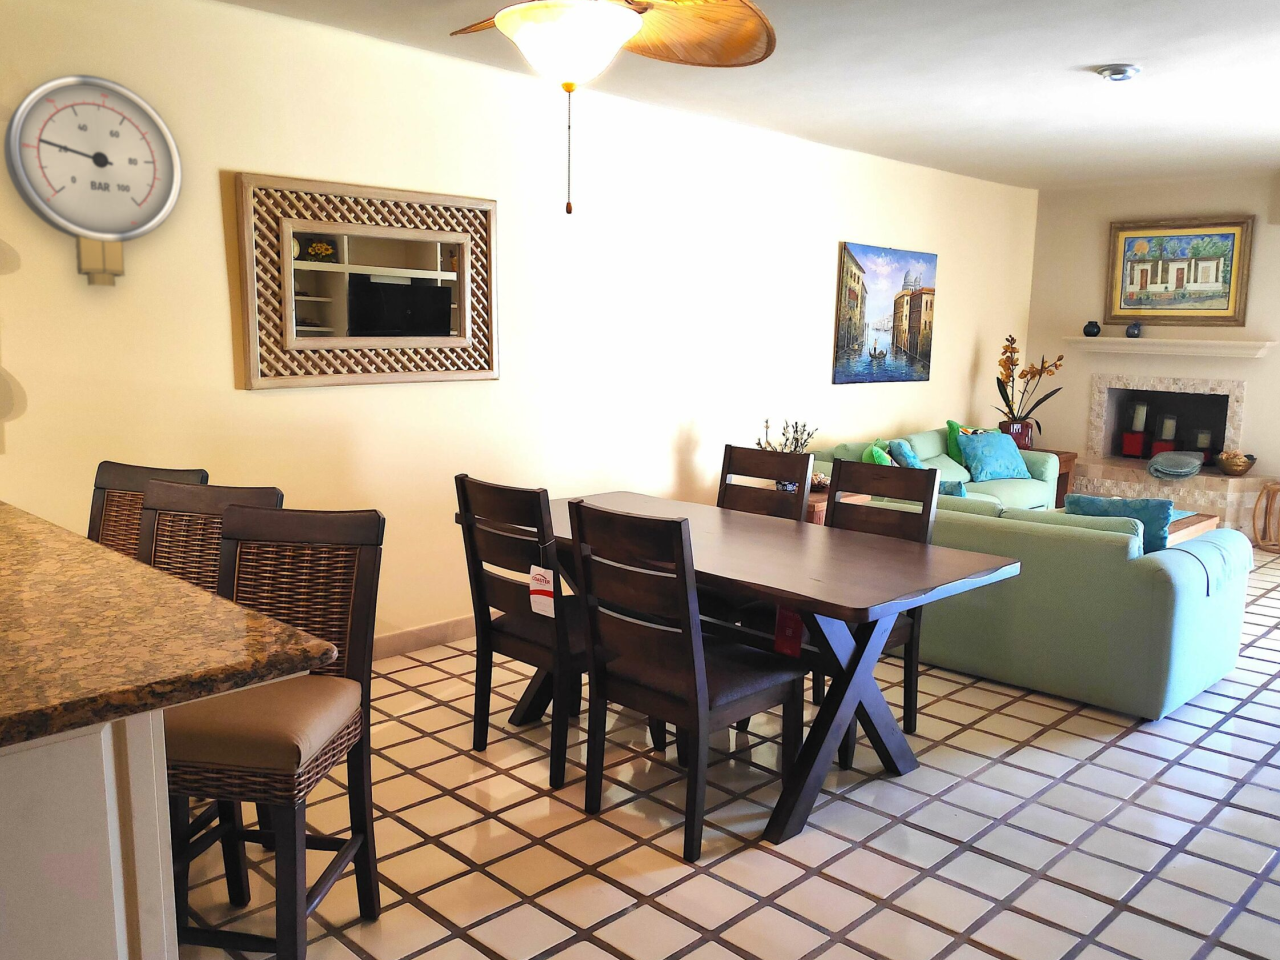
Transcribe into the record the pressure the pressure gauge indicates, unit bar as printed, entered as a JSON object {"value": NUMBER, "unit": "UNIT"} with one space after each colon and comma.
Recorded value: {"value": 20, "unit": "bar"}
